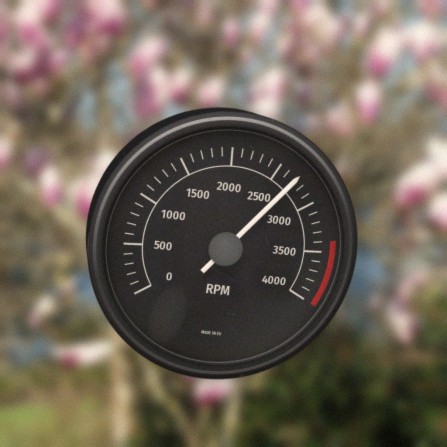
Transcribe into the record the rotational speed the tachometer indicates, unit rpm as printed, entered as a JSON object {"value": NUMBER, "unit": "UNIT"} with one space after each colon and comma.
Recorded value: {"value": 2700, "unit": "rpm"}
